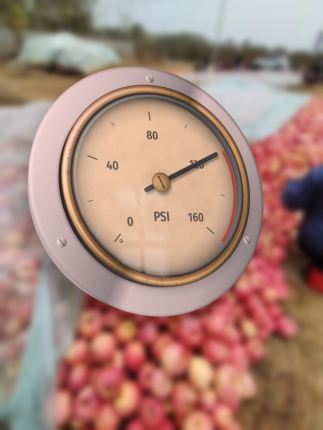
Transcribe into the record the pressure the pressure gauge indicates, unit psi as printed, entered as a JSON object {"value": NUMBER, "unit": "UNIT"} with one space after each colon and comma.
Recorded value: {"value": 120, "unit": "psi"}
